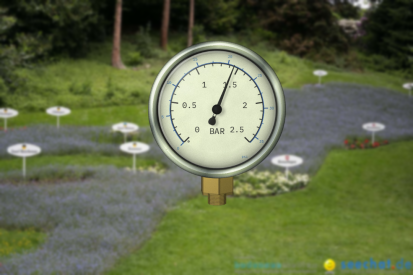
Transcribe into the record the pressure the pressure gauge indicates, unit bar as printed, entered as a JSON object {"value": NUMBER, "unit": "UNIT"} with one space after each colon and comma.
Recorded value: {"value": 1.45, "unit": "bar"}
